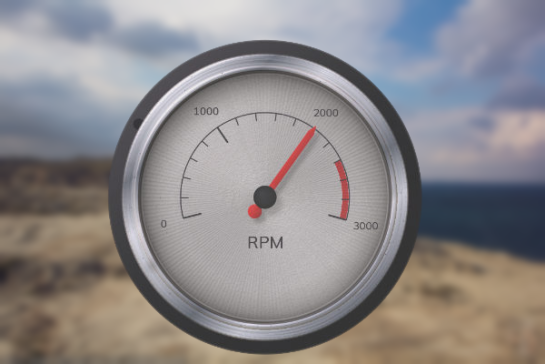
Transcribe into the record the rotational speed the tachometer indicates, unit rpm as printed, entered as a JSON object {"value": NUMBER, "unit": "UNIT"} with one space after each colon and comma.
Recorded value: {"value": 2000, "unit": "rpm"}
